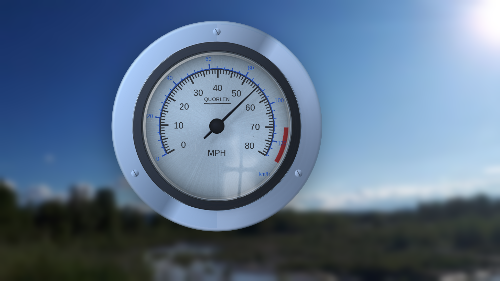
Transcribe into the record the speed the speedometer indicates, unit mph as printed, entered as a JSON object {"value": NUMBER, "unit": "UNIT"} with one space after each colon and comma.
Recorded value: {"value": 55, "unit": "mph"}
